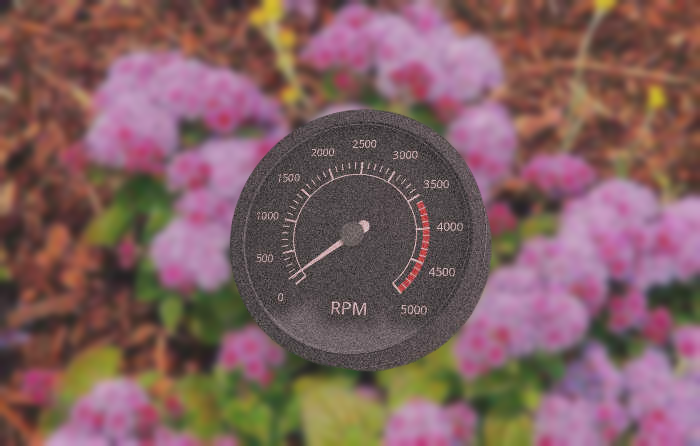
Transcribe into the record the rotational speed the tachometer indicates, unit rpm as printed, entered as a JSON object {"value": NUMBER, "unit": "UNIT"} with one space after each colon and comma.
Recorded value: {"value": 100, "unit": "rpm"}
